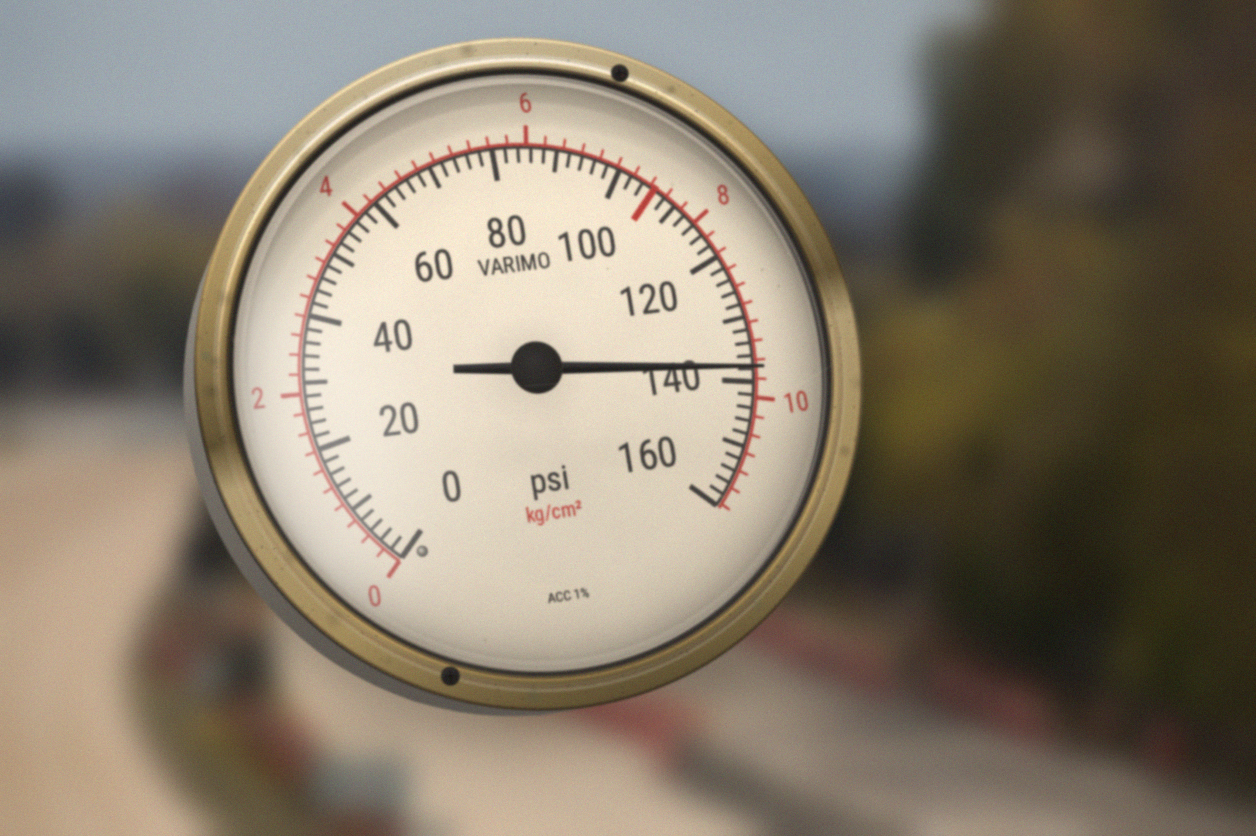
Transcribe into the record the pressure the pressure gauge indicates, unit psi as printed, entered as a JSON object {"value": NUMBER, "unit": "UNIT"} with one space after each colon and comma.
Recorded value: {"value": 138, "unit": "psi"}
